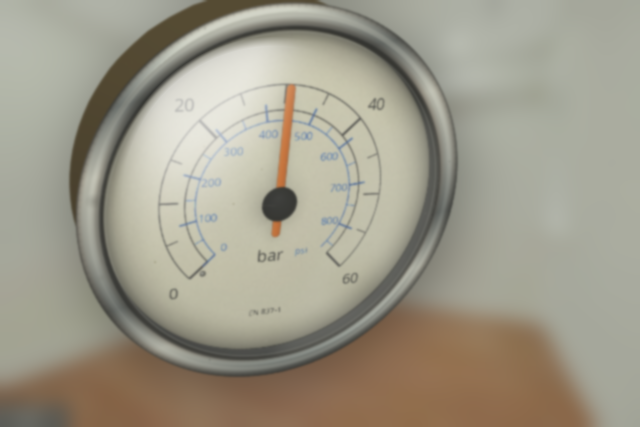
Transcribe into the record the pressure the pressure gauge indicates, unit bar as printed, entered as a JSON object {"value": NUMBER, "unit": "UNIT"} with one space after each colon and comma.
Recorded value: {"value": 30, "unit": "bar"}
